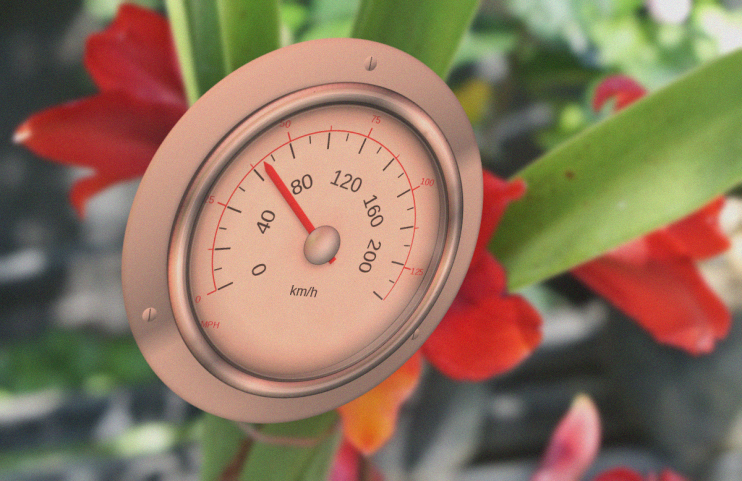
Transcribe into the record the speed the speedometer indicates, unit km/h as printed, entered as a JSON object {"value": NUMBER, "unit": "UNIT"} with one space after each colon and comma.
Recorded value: {"value": 65, "unit": "km/h"}
